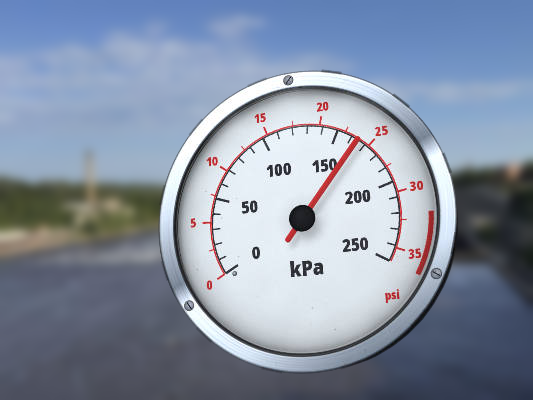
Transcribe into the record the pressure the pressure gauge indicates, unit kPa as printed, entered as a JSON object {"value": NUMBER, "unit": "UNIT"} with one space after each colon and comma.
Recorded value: {"value": 165, "unit": "kPa"}
